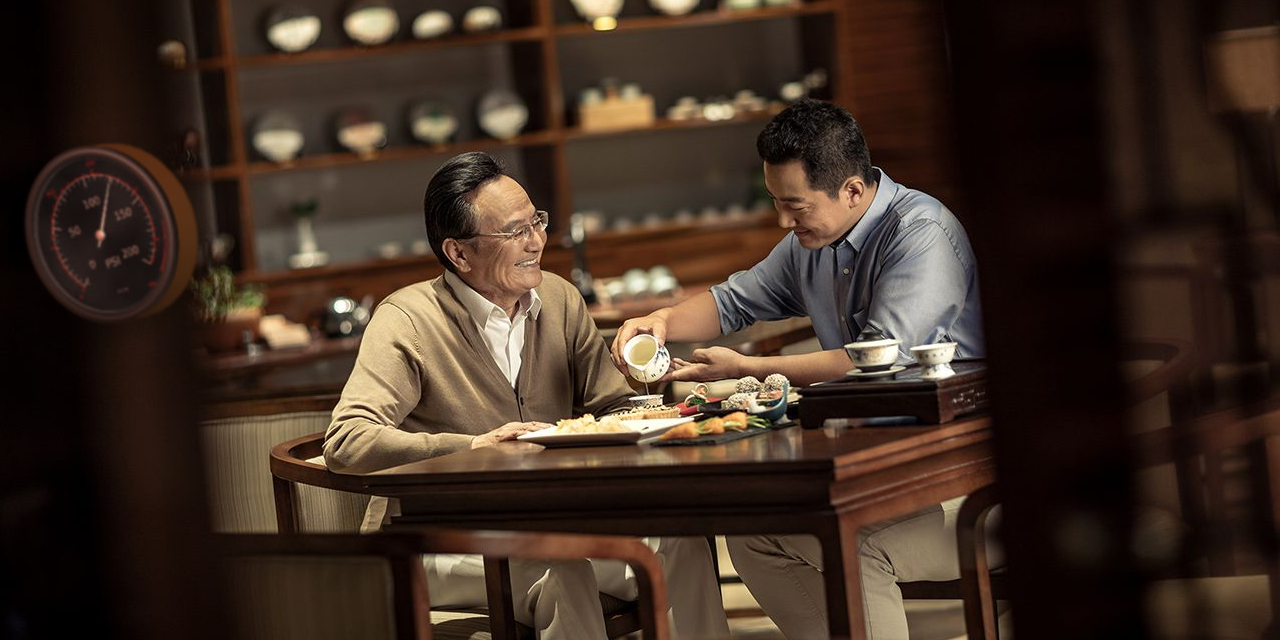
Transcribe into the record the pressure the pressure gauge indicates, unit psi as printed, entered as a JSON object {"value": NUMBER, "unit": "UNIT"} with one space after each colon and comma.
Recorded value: {"value": 125, "unit": "psi"}
